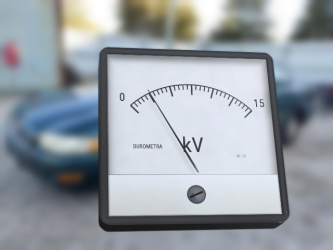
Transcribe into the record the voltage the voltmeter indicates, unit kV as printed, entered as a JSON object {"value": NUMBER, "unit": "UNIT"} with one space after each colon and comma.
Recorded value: {"value": 2.5, "unit": "kV"}
